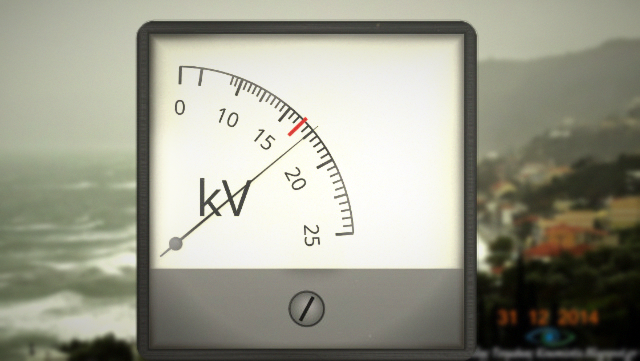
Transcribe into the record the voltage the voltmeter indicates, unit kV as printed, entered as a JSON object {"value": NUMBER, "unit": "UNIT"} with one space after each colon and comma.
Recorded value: {"value": 17.5, "unit": "kV"}
